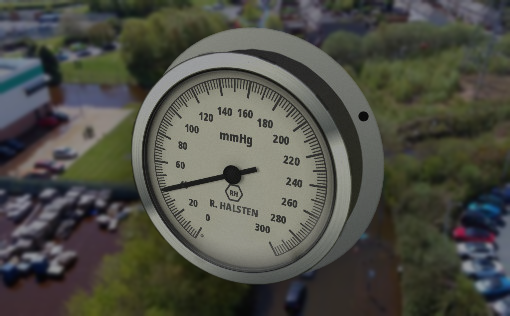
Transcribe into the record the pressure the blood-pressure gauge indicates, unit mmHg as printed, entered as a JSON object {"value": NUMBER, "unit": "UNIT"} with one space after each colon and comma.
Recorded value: {"value": 40, "unit": "mmHg"}
